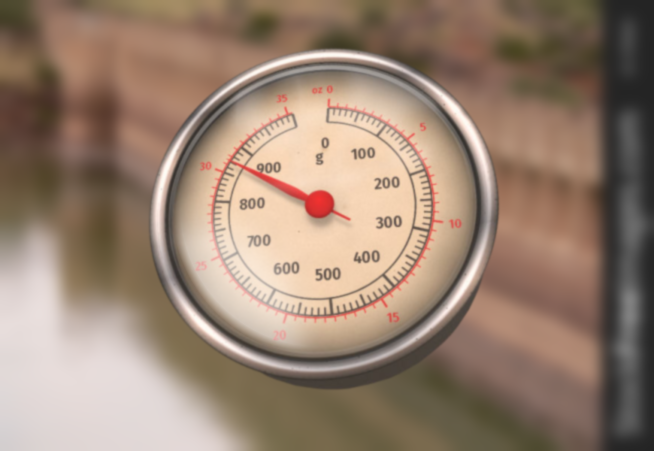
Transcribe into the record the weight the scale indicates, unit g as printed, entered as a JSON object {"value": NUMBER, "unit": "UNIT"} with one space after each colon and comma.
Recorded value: {"value": 870, "unit": "g"}
